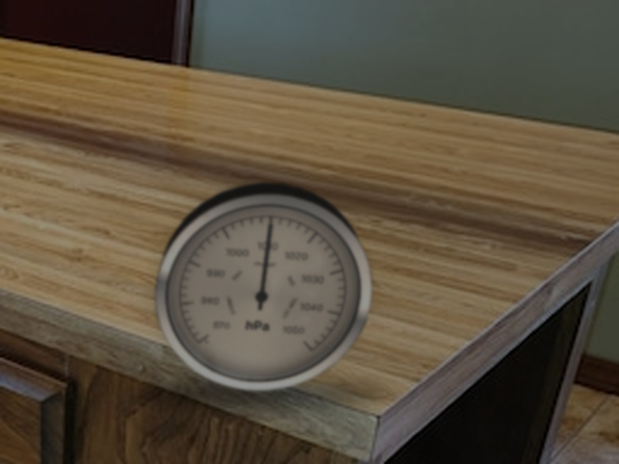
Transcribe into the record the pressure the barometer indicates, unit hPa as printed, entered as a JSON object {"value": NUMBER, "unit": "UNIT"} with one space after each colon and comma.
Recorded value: {"value": 1010, "unit": "hPa"}
